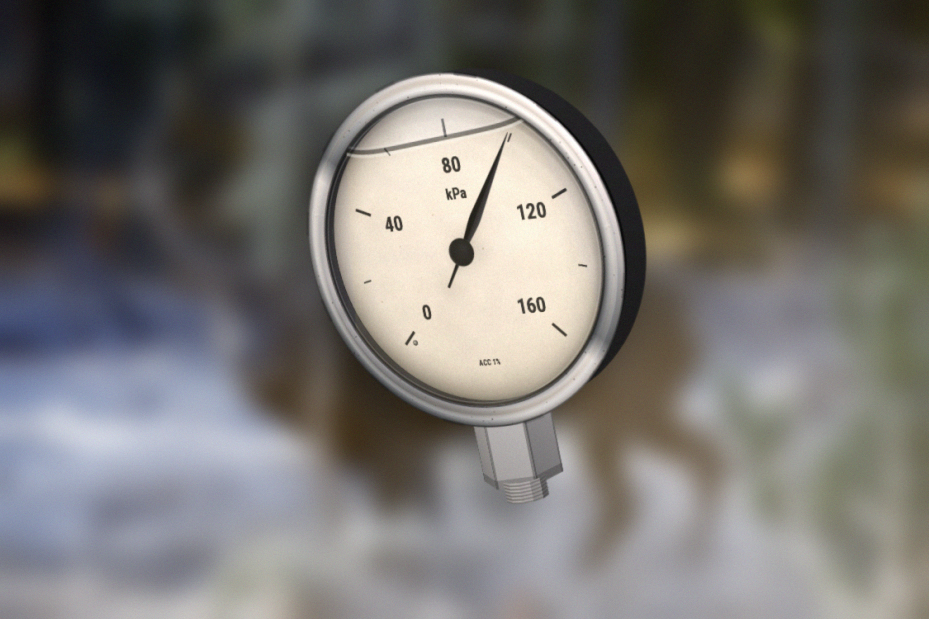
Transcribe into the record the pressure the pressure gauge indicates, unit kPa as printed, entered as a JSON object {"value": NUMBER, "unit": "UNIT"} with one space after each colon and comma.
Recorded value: {"value": 100, "unit": "kPa"}
